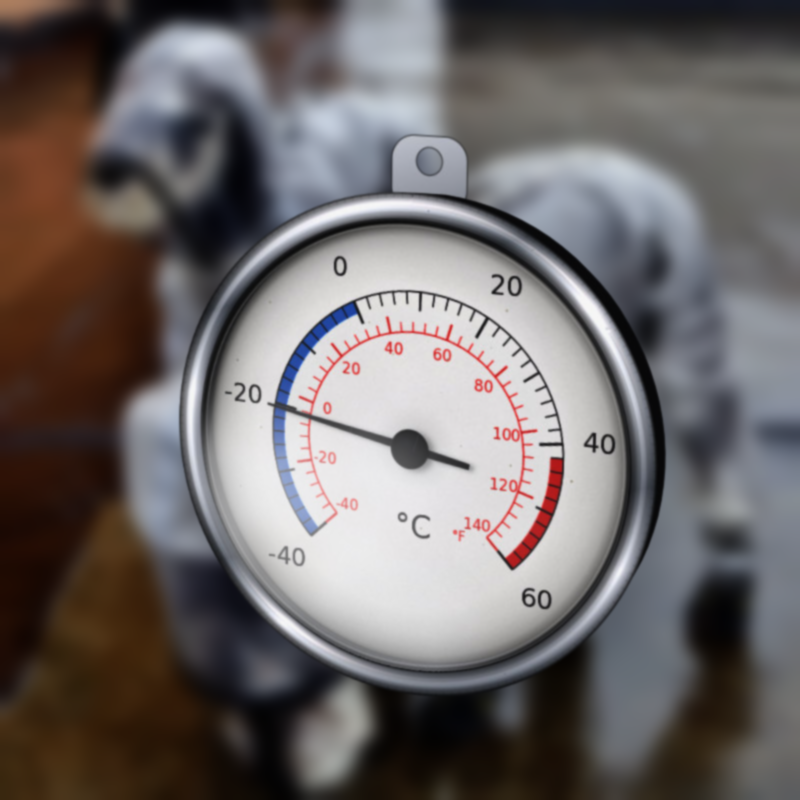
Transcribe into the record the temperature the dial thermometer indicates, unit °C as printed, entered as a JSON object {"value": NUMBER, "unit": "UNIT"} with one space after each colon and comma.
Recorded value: {"value": -20, "unit": "°C"}
